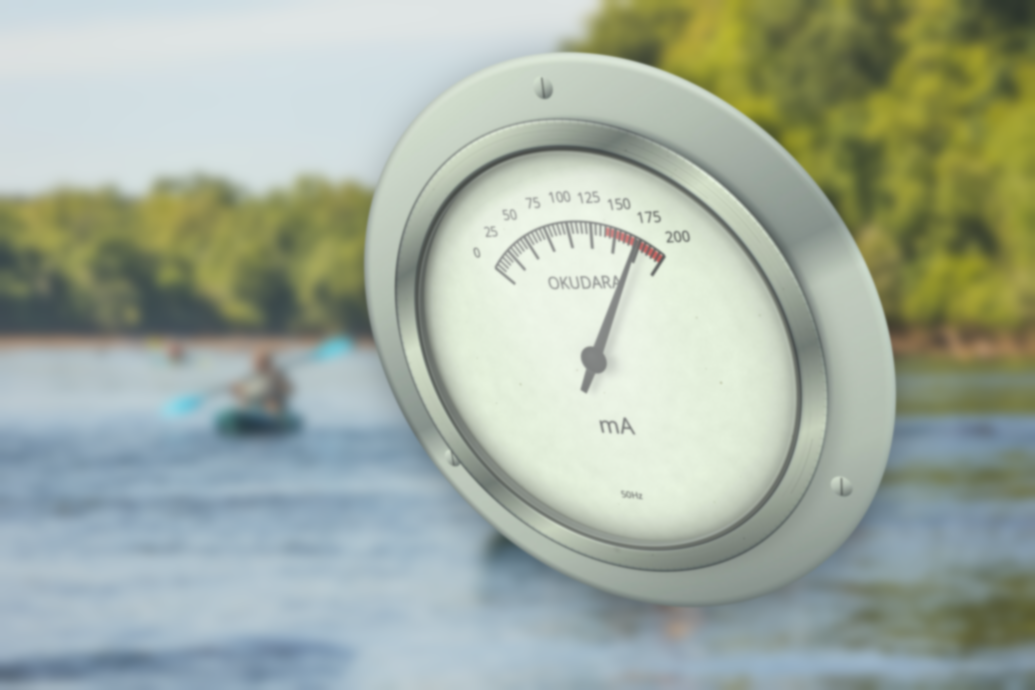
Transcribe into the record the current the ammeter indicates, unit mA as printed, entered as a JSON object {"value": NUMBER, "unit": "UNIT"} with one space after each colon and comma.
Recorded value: {"value": 175, "unit": "mA"}
